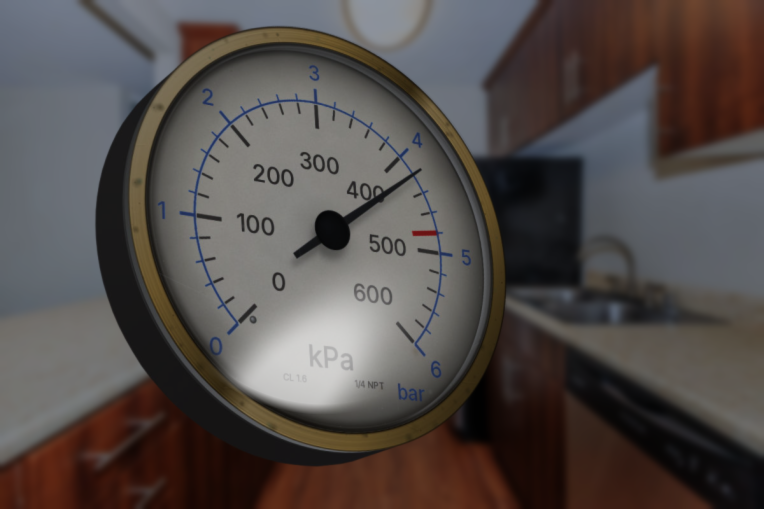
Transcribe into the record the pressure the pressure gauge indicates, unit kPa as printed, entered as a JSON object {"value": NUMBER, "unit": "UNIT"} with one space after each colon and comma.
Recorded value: {"value": 420, "unit": "kPa"}
